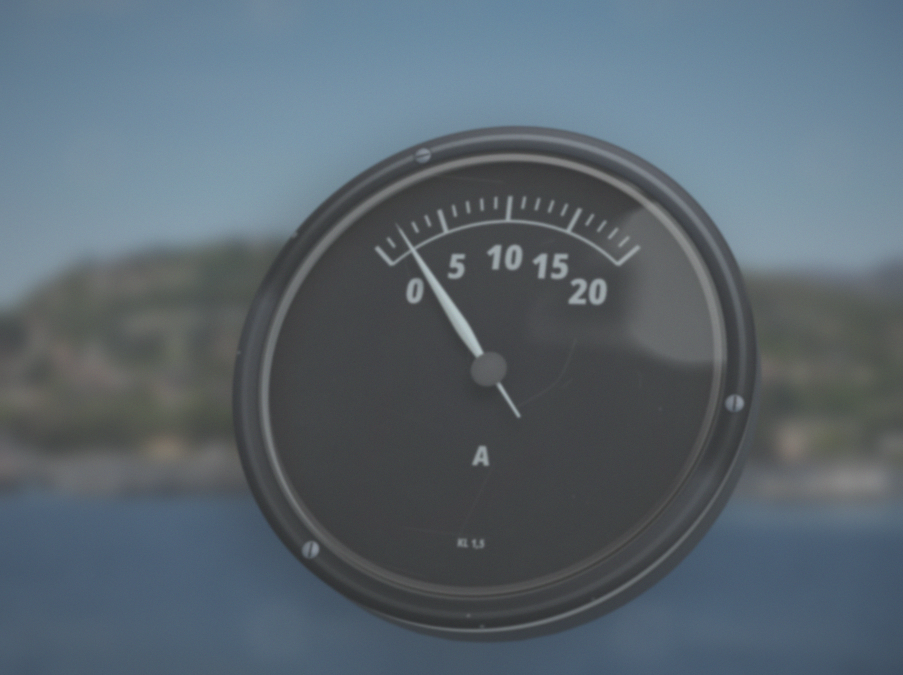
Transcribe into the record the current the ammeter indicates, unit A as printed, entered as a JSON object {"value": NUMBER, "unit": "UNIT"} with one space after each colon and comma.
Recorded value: {"value": 2, "unit": "A"}
